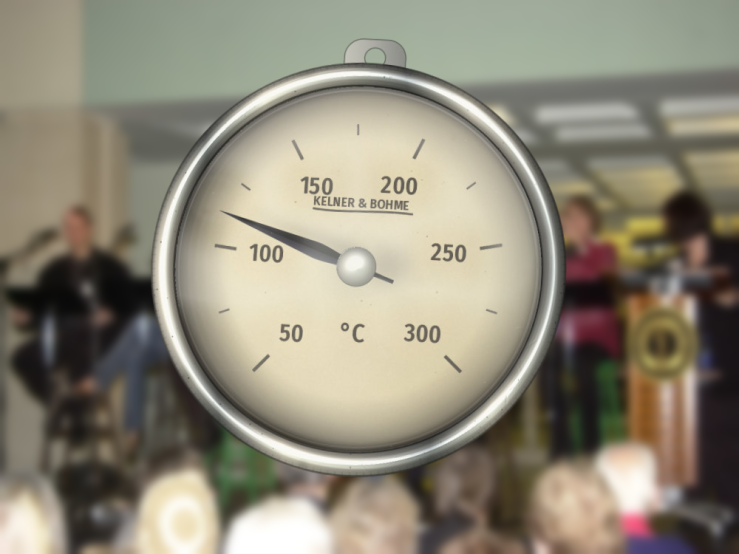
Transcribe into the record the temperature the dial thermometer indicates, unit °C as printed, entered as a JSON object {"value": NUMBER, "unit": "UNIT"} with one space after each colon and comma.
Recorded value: {"value": 112.5, "unit": "°C"}
